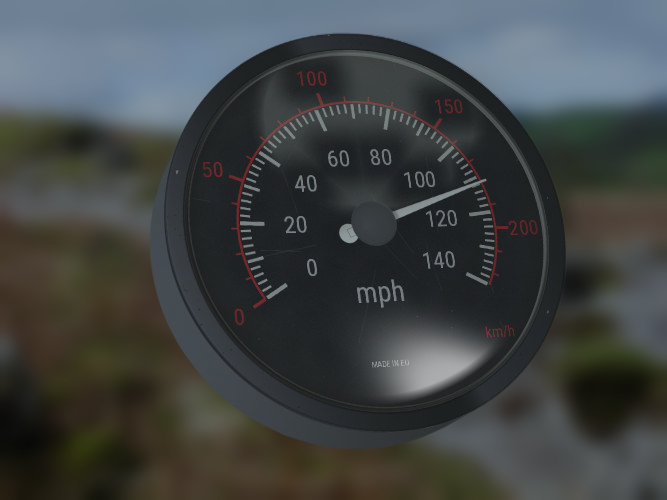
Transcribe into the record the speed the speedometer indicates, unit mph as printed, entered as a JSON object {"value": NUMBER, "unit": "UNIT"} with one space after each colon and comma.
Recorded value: {"value": 112, "unit": "mph"}
